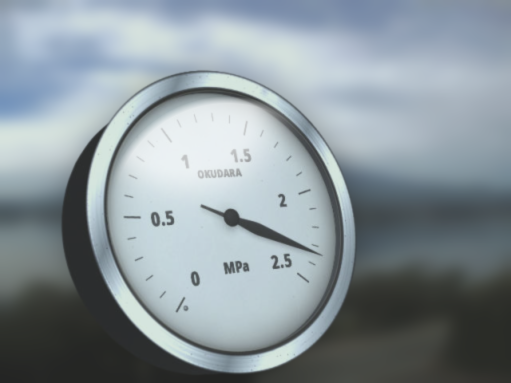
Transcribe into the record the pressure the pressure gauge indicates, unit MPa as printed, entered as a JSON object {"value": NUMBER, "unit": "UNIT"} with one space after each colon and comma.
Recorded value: {"value": 2.35, "unit": "MPa"}
